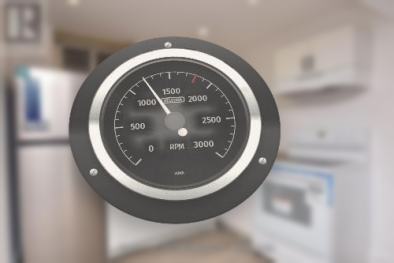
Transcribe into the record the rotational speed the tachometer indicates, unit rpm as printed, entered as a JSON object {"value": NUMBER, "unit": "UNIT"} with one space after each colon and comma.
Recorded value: {"value": 1200, "unit": "rpm"}
